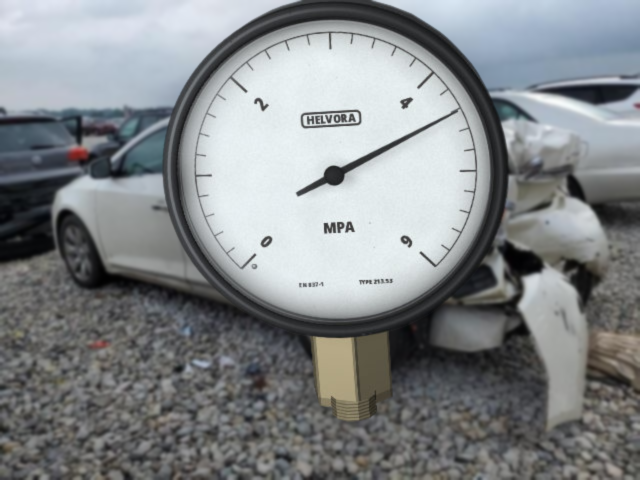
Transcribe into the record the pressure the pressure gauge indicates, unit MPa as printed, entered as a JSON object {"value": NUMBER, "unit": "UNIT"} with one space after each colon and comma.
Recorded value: {"value": 4.4, "unit": "MPa"}
